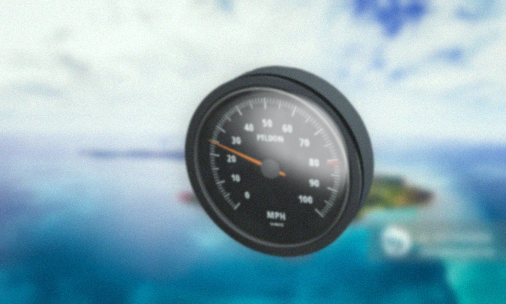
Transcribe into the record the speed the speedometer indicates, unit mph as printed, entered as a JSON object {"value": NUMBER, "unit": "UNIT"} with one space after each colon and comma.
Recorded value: {"value": 25, "unit": "mph"}
